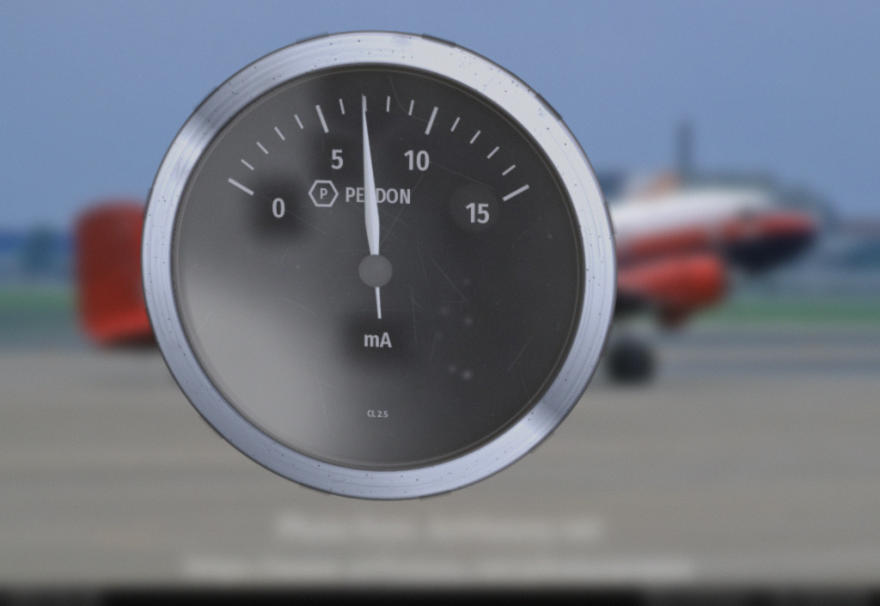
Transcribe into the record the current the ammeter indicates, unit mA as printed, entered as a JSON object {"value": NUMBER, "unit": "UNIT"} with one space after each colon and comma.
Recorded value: {"value": 7, "unit": "mA"}
